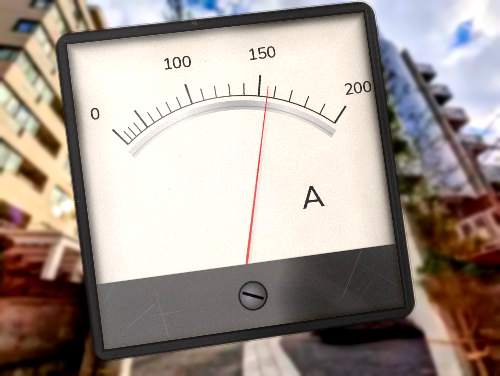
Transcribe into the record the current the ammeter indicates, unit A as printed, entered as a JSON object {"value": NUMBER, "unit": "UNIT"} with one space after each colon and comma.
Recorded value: {"value": 155, "unit": "A"}
